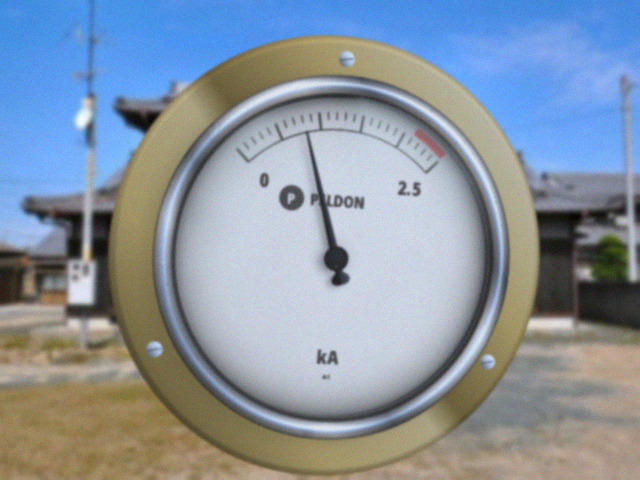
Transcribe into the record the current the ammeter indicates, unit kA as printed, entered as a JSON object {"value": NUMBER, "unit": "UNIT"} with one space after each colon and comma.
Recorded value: {"value": 0.8, "unit": "kA"}
